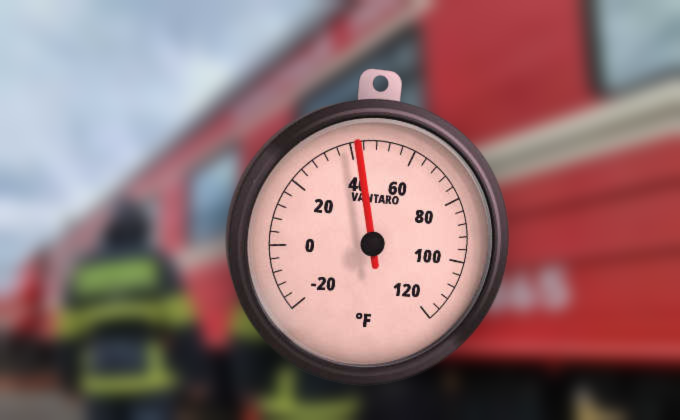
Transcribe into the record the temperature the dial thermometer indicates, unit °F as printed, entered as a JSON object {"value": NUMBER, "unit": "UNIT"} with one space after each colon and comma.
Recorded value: {"value": 42, "unit": "°F"}
